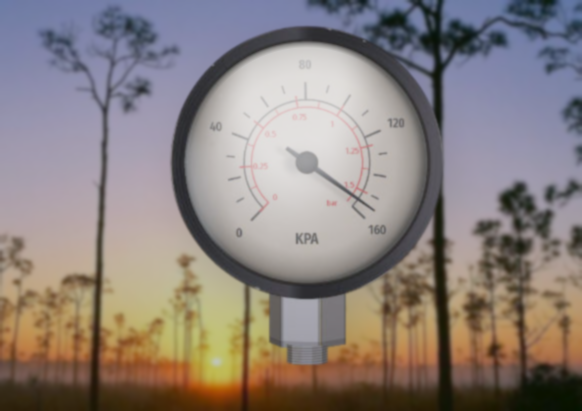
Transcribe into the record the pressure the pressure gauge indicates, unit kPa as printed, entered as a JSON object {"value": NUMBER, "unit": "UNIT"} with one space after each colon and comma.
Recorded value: {"value": 155, "unit": "kPa"}
